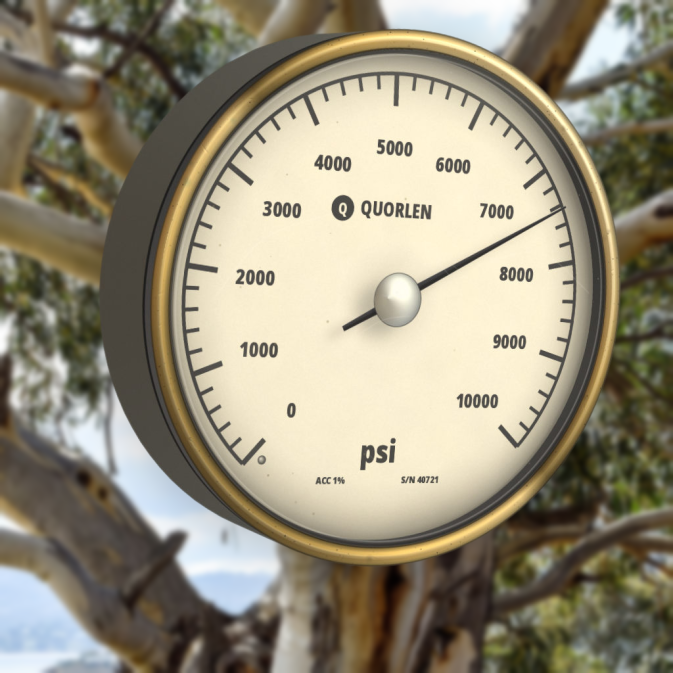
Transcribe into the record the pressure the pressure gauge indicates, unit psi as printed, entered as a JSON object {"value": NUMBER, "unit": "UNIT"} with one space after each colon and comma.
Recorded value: {"value": 7400, "unit": "psi"}
